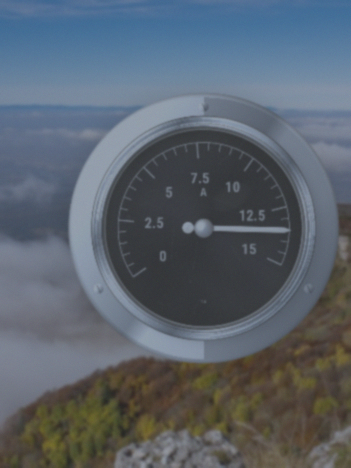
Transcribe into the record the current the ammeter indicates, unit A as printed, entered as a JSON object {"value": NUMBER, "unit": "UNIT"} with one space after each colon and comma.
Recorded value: {"value": 13.5, "unit": "A"}
